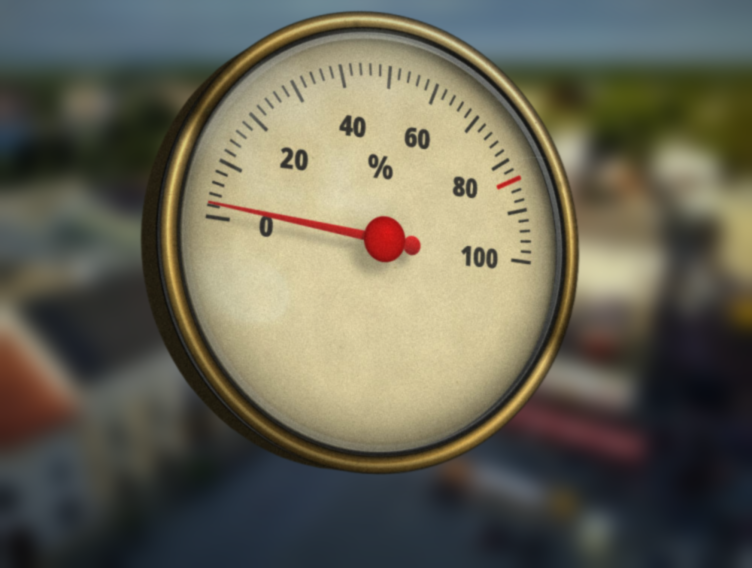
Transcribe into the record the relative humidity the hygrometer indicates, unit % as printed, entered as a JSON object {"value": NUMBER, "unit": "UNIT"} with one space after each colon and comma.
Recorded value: {"value": 2, "unit": "%"}
